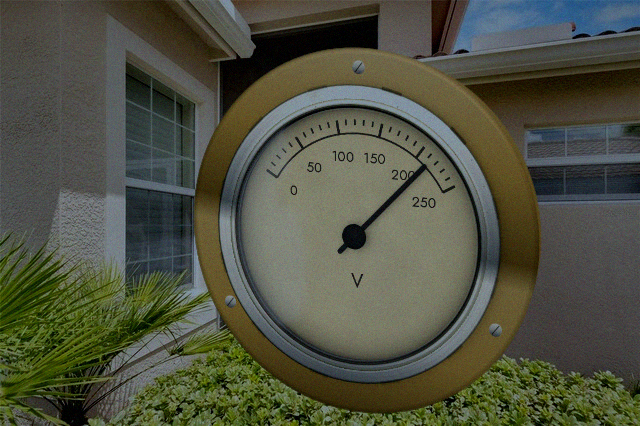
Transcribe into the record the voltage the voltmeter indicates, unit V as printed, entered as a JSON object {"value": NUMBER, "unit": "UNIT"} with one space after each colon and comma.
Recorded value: {"value": 215, "unit": "V"}
